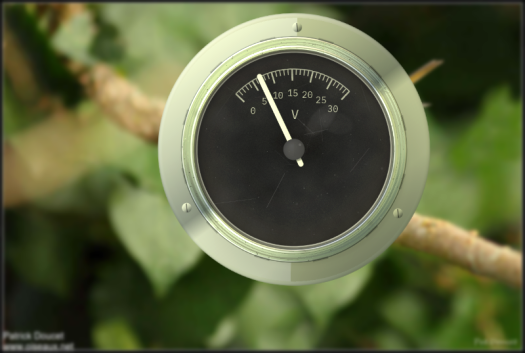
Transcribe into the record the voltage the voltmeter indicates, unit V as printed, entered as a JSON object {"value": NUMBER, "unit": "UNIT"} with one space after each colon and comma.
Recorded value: {"value": 7, "unit": "V"}
